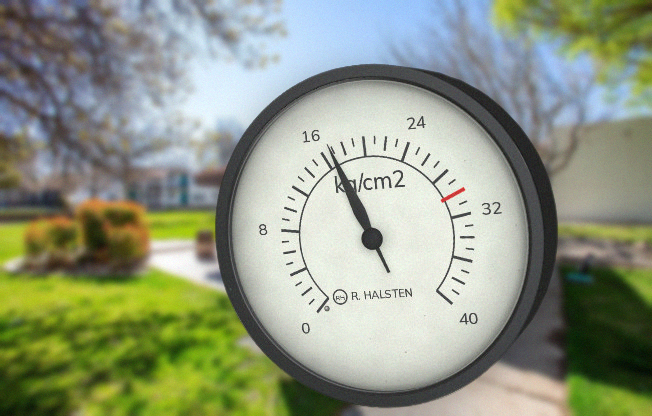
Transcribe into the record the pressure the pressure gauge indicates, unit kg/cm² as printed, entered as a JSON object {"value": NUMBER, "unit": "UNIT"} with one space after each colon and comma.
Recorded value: {"value": 17, "unit": "kg/cm²"}
